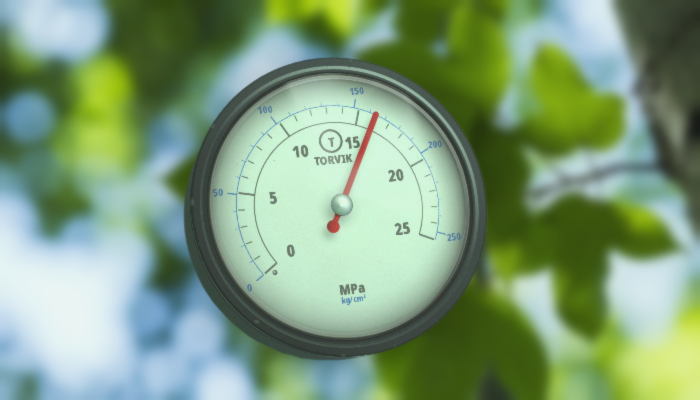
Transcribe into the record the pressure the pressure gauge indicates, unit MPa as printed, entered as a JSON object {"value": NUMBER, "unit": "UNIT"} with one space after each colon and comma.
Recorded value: {"value": 16, "unit": "MPa"}
